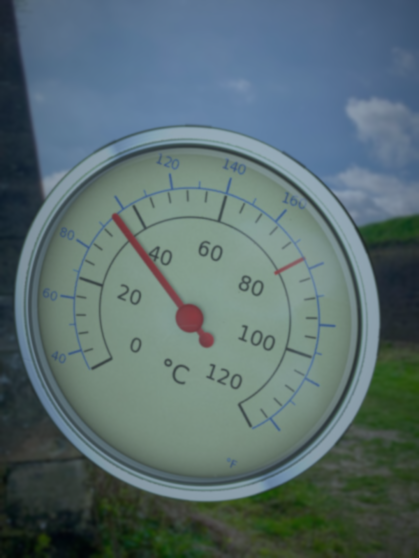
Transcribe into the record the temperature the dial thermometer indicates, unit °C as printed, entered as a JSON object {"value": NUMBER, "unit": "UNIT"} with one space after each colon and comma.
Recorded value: {"value": 36, "unit": "°C"}
